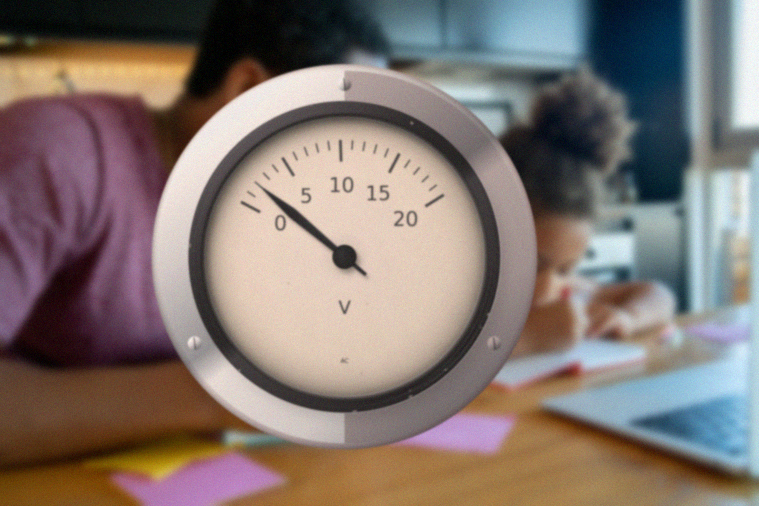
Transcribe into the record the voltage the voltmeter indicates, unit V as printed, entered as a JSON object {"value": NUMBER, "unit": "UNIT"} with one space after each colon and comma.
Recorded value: {"value": 2, "unit": "V"}
